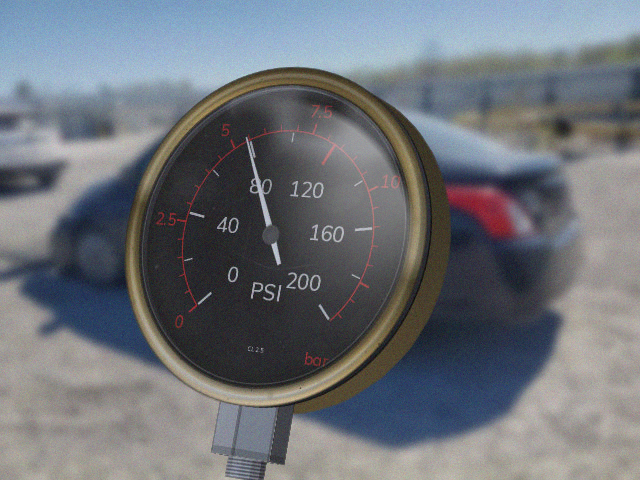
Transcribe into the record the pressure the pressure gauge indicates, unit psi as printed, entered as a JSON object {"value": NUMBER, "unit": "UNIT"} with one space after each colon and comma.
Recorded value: {"value": 80, "unit": "psi"}
